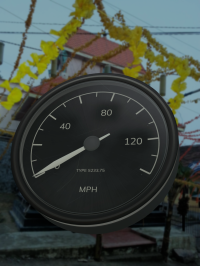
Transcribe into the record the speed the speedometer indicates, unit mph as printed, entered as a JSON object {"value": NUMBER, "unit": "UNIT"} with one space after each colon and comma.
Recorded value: {"value": 0, "unit": "mph"}
